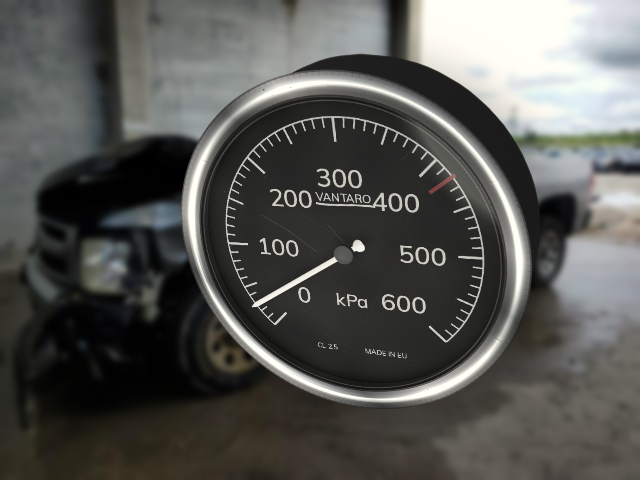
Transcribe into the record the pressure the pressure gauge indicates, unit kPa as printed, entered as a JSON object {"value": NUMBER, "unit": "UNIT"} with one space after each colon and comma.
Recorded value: {"value": 30, "unit": "kPa"}
